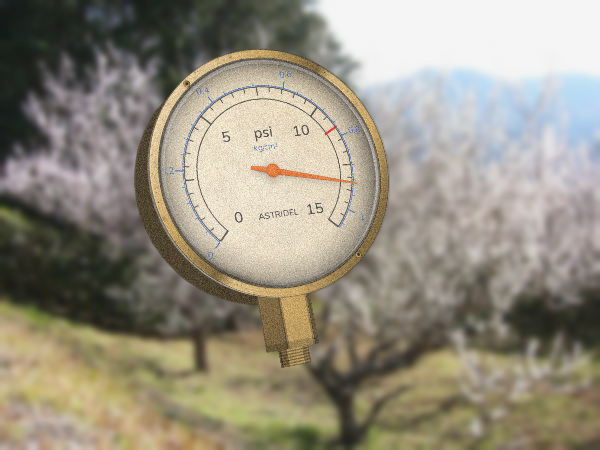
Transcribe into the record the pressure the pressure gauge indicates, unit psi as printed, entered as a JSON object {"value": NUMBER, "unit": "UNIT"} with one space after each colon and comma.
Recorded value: {"value": 13.25, "unit": "psi"}
